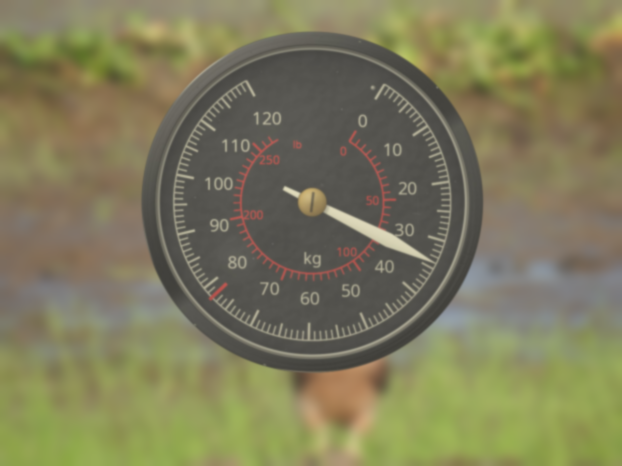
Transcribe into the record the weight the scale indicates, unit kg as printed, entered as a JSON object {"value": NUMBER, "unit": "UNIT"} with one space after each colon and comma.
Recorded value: {"value": 34, "unit": "kg"}
